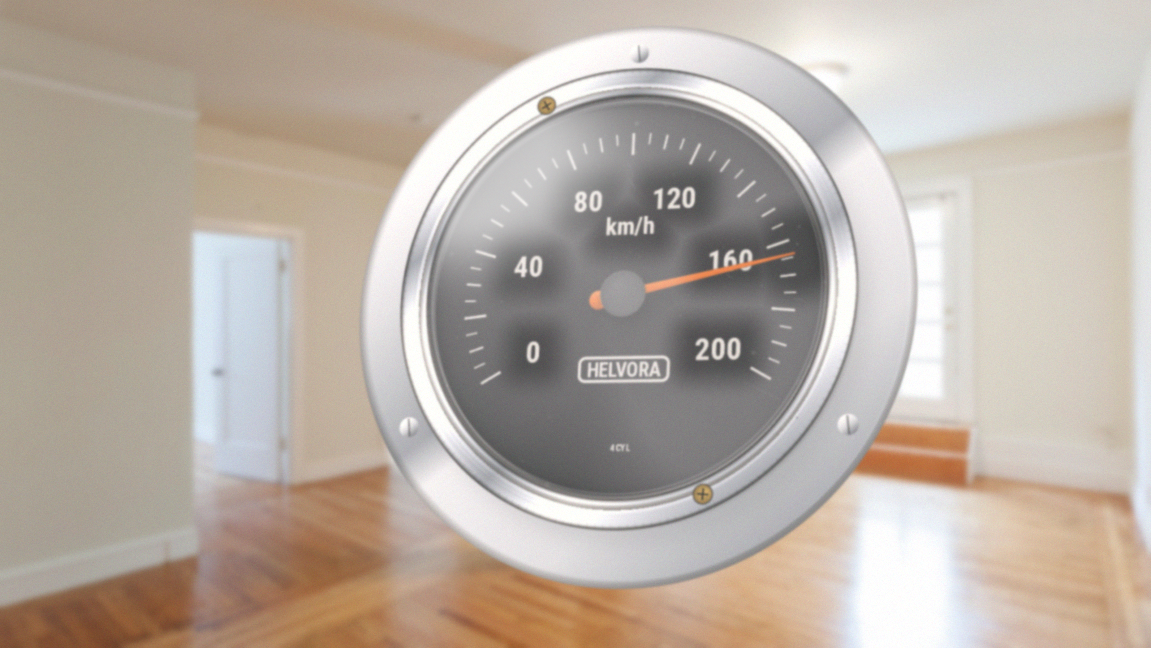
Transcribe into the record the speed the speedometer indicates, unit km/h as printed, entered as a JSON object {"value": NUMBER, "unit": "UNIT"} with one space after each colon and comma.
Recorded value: {"value": 165, "unit": "km/h"}
